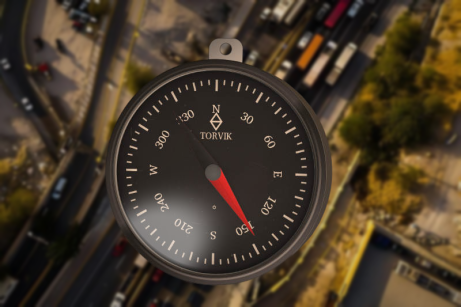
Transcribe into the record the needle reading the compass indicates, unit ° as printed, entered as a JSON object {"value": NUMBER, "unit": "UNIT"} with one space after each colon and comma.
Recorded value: {"value": 145, "unit": "°"}
